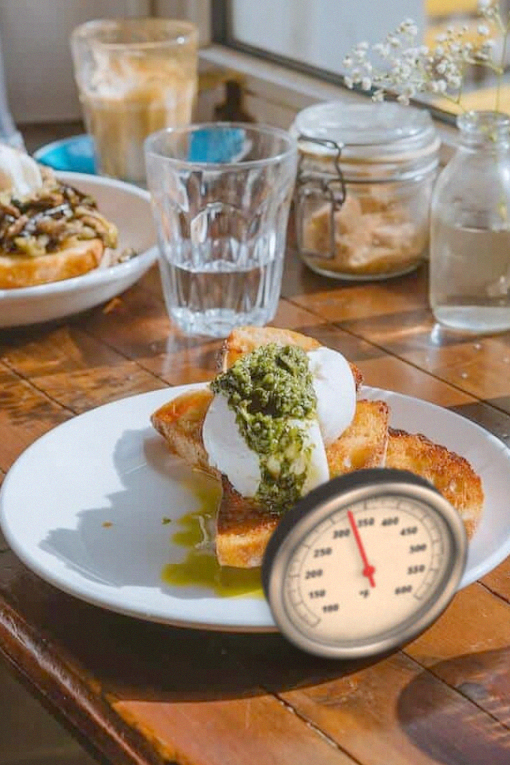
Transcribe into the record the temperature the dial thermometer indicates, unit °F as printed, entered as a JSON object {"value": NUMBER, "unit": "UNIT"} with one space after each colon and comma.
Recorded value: {"value": 325, "unit": "°F"}
